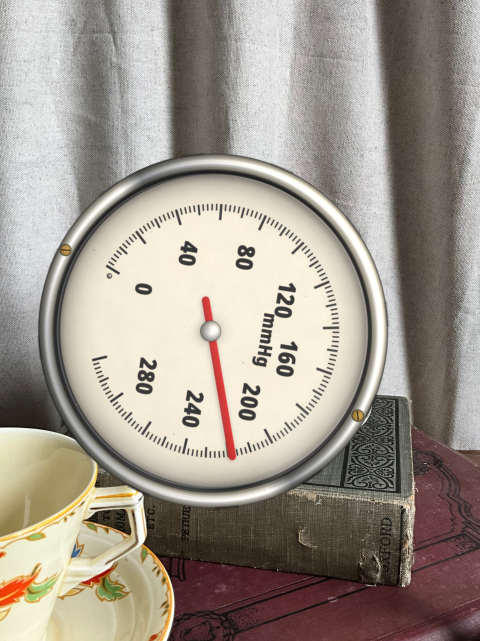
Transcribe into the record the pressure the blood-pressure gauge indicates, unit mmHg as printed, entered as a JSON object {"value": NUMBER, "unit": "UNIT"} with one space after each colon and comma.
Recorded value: {"value": 218, "unit": "mmHg"}
